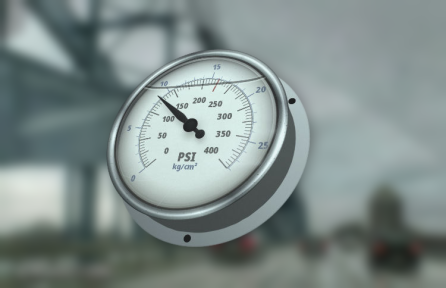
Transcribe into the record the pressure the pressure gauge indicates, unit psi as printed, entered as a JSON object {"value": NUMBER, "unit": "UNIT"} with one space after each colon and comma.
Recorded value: {"value": 125, "unit": "psi"}
